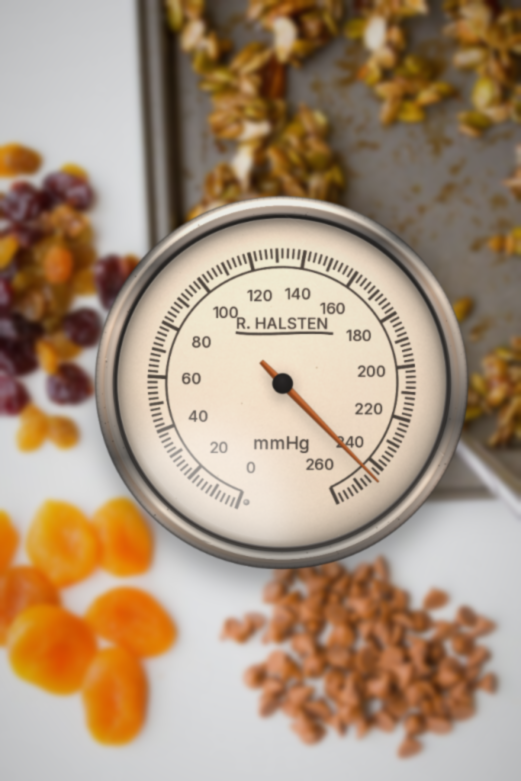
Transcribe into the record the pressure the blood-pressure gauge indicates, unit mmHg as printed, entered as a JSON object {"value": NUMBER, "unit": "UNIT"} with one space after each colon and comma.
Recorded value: {"value": 244, "unit": "mmHg"}
